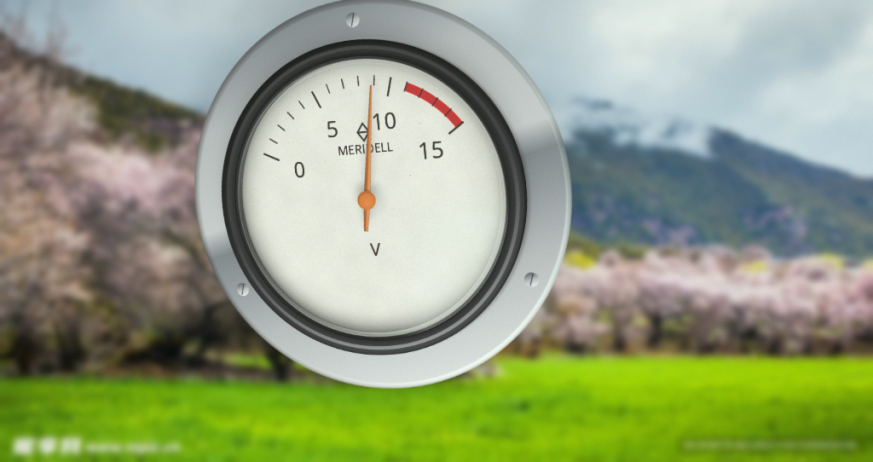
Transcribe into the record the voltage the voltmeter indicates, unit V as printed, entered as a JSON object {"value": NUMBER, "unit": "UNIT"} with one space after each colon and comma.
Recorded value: {"value": 9, "unit": "V"}
